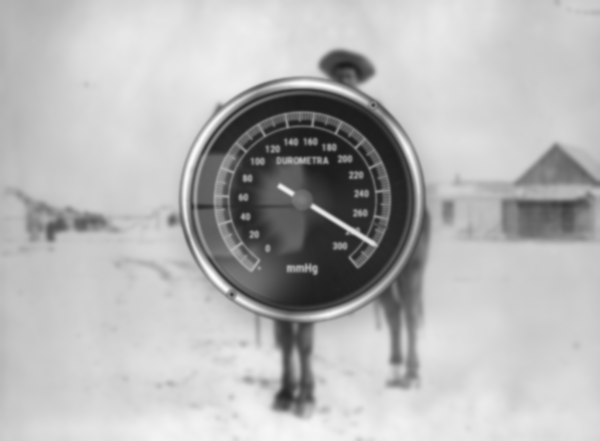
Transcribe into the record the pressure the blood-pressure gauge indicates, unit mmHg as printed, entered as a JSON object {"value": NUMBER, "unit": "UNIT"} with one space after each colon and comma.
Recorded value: {"value": 280, "unit": "mmHg"}
